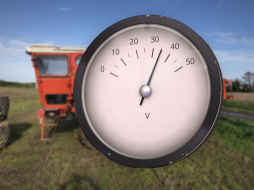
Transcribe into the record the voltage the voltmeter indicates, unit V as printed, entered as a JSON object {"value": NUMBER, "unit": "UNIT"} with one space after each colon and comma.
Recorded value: {"value": 35, "unit": "V"}
